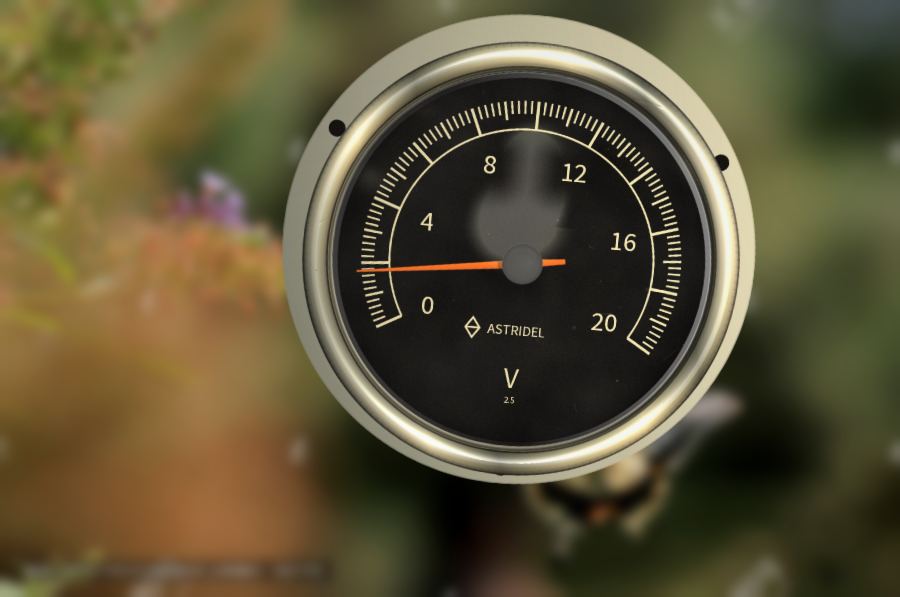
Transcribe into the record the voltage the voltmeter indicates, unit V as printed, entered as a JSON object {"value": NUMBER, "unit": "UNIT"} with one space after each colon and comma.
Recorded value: {"value": 1.8, "unit": "V"}
